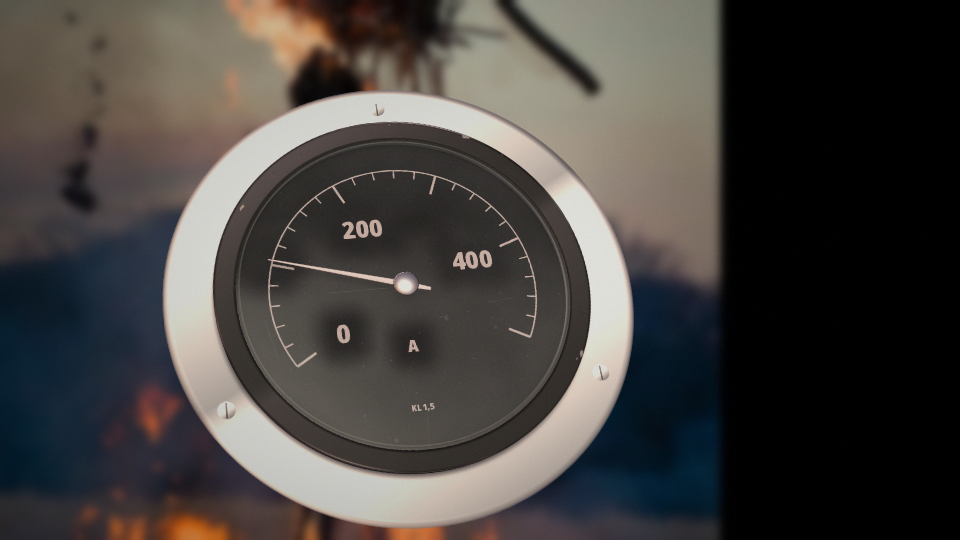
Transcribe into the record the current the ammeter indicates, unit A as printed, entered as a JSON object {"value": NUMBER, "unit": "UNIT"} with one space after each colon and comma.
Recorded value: {"value": 100, "unit": "A"}
